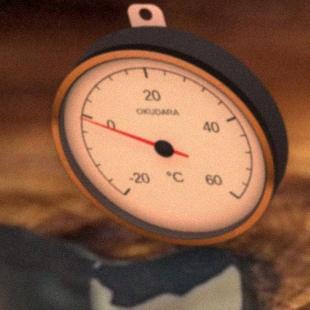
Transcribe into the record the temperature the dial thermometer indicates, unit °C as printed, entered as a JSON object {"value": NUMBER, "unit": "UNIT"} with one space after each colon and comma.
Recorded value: {"value": 0, "unit": "°C"}
